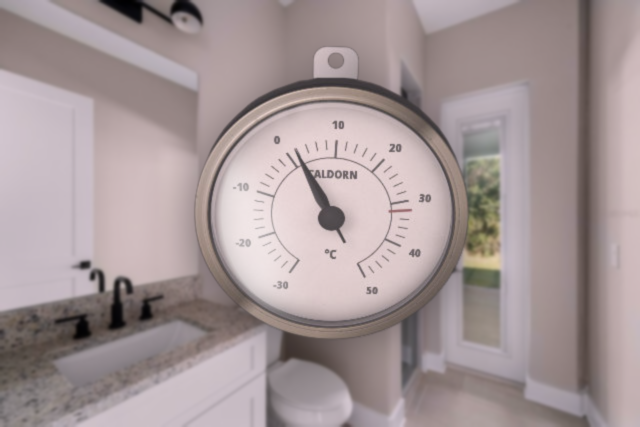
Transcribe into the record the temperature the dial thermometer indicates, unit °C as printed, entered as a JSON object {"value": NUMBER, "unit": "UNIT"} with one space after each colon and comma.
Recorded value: {"value": 2, "unit": "°C"}
